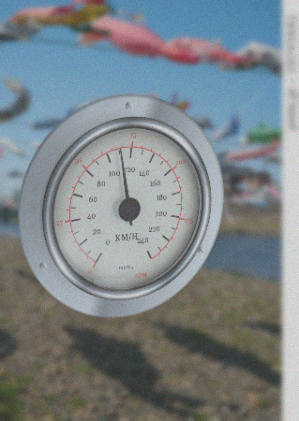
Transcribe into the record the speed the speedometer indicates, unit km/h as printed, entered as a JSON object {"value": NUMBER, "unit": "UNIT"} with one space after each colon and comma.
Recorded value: {"value": 110, "unit": "km/h"}
